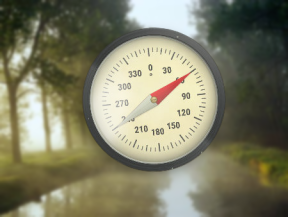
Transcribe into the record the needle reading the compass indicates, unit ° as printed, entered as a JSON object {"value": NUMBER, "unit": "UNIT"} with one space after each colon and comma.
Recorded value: {"value": 60, "unit": "°"}
